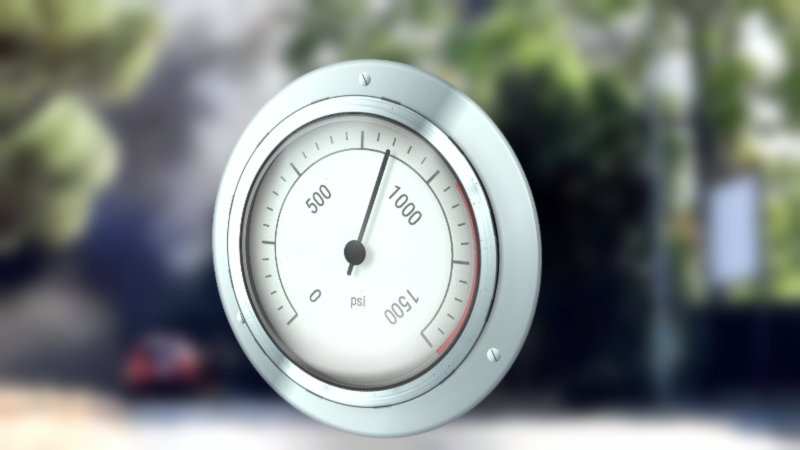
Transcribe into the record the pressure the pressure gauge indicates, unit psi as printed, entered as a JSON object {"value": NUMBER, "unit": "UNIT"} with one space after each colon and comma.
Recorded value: {"value": 850, "unit": "psi"}
